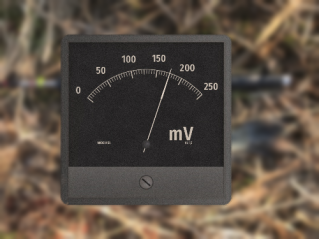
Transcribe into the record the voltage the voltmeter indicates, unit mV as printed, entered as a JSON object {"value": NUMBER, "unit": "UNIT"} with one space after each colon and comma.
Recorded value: {"value": 175, "unit": "mV"}
